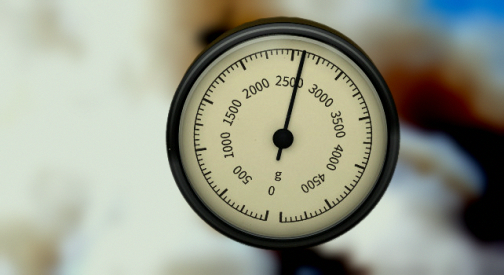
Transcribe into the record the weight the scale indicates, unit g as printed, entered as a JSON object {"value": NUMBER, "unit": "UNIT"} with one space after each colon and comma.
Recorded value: {"value": 2600, "unit": "g"}
